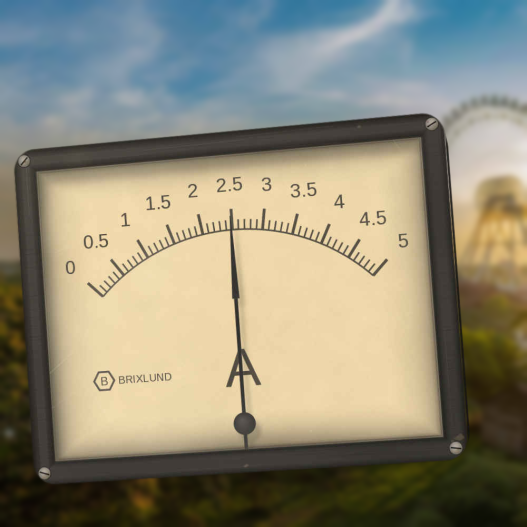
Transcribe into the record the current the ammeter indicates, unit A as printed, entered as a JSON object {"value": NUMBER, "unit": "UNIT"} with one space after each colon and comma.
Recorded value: {"value": 2.5, "unit": "A"}
